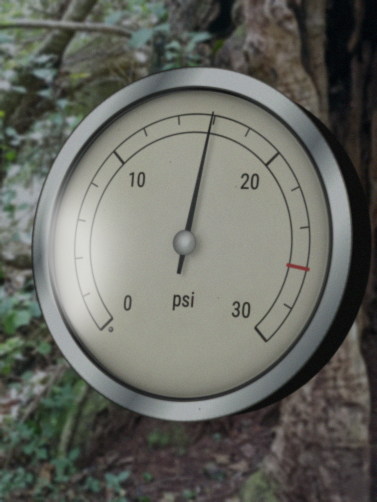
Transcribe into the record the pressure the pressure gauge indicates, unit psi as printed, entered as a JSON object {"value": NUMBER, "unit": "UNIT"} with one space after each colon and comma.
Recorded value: {"value": 16, "unit": "psi"}
